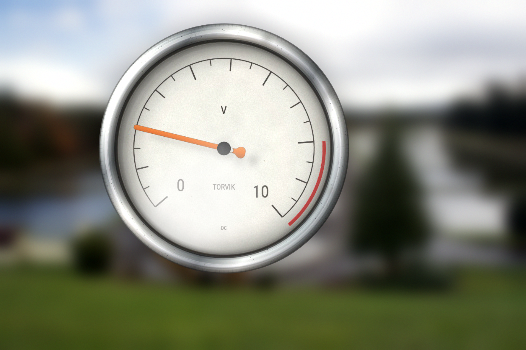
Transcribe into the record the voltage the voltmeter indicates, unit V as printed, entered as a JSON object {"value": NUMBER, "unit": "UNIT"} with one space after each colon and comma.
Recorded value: {"value": 2, "unit": "V"}
